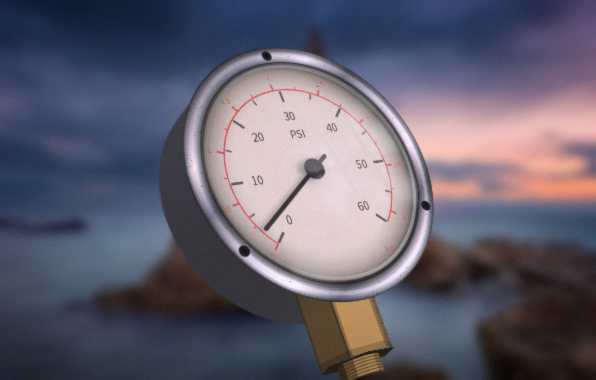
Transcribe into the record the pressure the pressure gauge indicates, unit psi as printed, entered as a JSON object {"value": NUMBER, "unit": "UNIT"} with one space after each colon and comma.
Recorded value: {"value": 2.5, "unit": "psi"}
